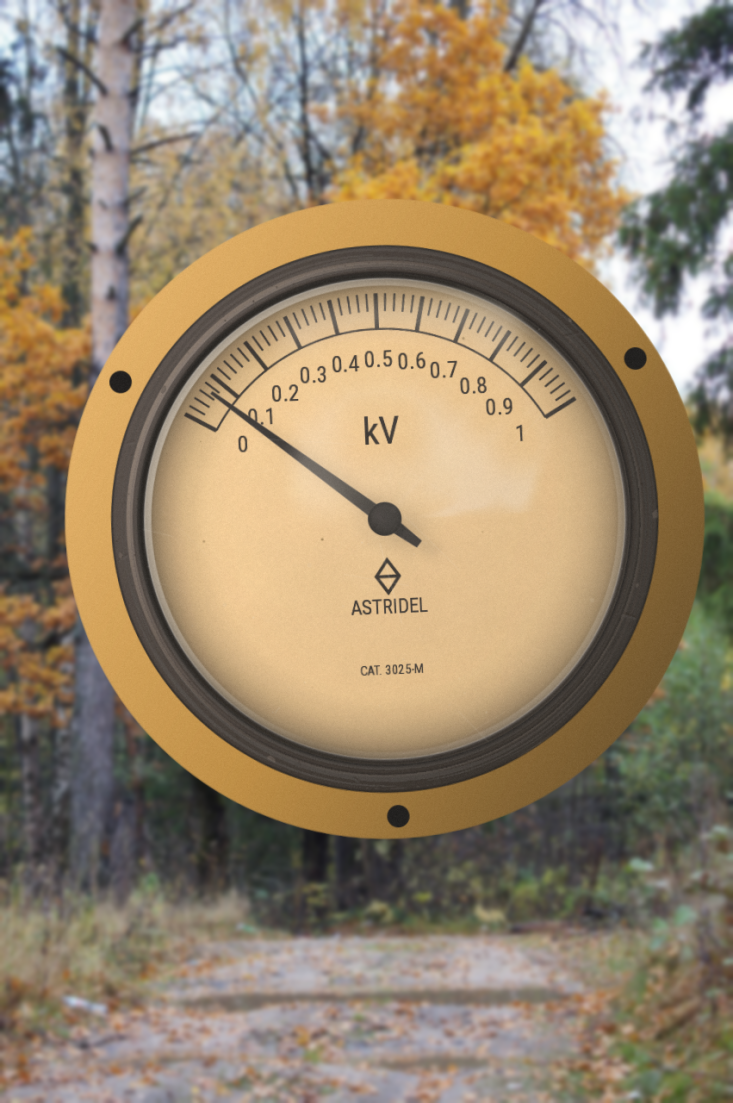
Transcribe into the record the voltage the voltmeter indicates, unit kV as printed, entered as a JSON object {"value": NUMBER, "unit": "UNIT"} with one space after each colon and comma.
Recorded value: {"value": 0.07, "unit": "kV"}
